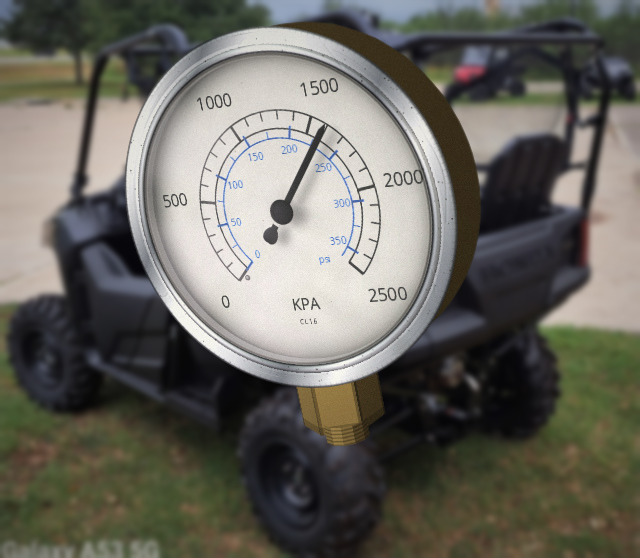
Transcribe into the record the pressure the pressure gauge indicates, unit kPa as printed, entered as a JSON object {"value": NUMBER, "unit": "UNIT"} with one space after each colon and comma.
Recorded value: {"value": 1600, "unit": "kPa"}
